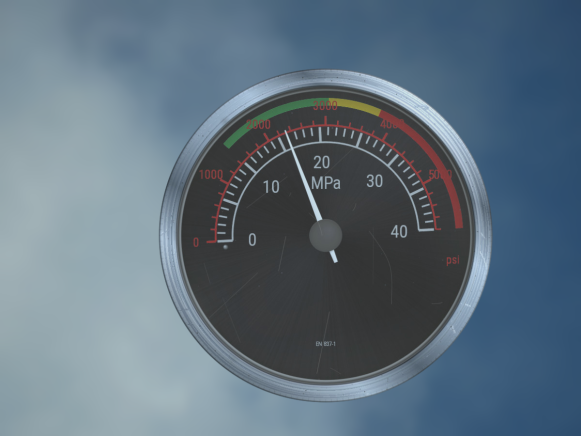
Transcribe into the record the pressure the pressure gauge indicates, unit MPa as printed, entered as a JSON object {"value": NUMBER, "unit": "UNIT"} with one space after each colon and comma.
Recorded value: {"value": 16, "unit": "MPa"}
